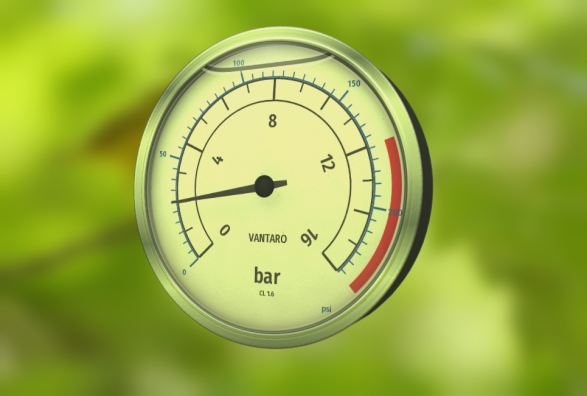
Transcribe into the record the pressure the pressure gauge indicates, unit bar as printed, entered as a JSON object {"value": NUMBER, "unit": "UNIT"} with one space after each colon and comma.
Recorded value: {"value": 2, "unit": "bar"}
